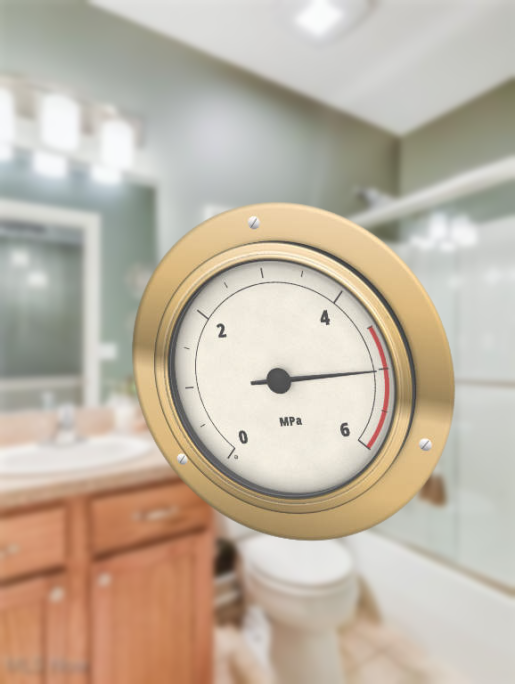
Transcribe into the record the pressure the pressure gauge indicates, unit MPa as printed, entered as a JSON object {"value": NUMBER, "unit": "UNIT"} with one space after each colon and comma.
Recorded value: {"value": 5, "unit": "MPa"}
